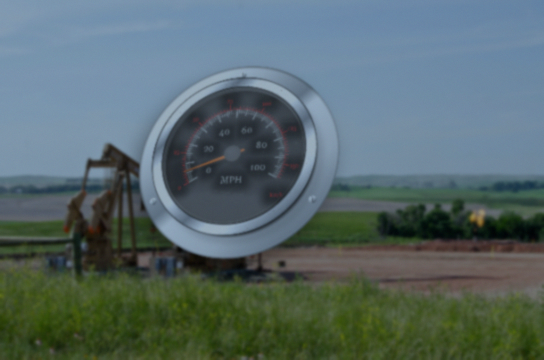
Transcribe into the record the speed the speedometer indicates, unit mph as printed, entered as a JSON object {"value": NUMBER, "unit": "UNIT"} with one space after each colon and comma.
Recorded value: {"value": 5, "unit": "mph"}
